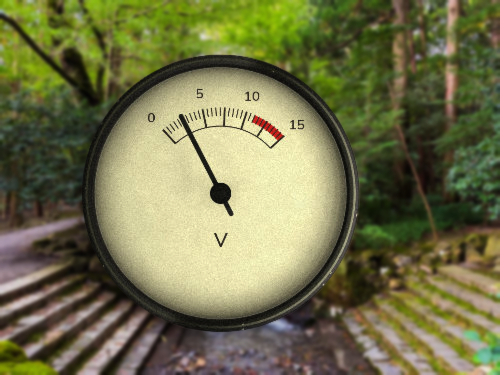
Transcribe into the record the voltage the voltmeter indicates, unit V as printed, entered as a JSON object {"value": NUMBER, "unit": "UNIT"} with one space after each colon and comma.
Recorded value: {"value": 2.5, "unit": "V"}
